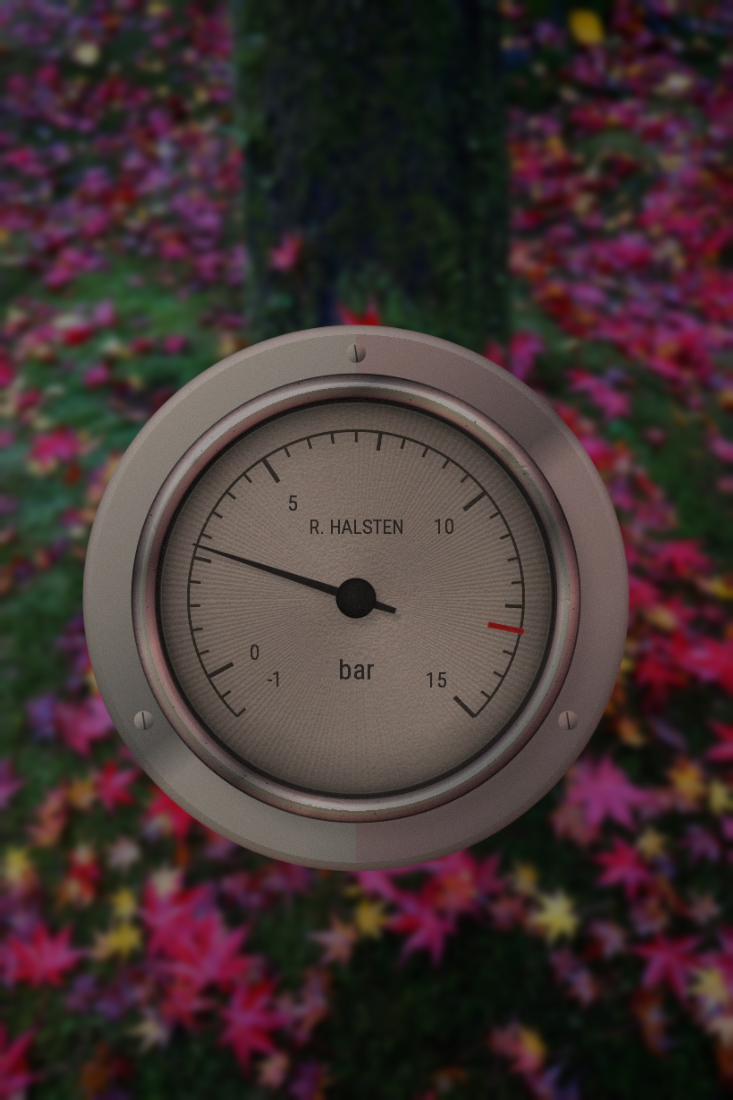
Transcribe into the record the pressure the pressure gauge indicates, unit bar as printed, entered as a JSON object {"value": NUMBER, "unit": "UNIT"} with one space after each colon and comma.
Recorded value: {"value": 2.75, "unit": "bar"}
